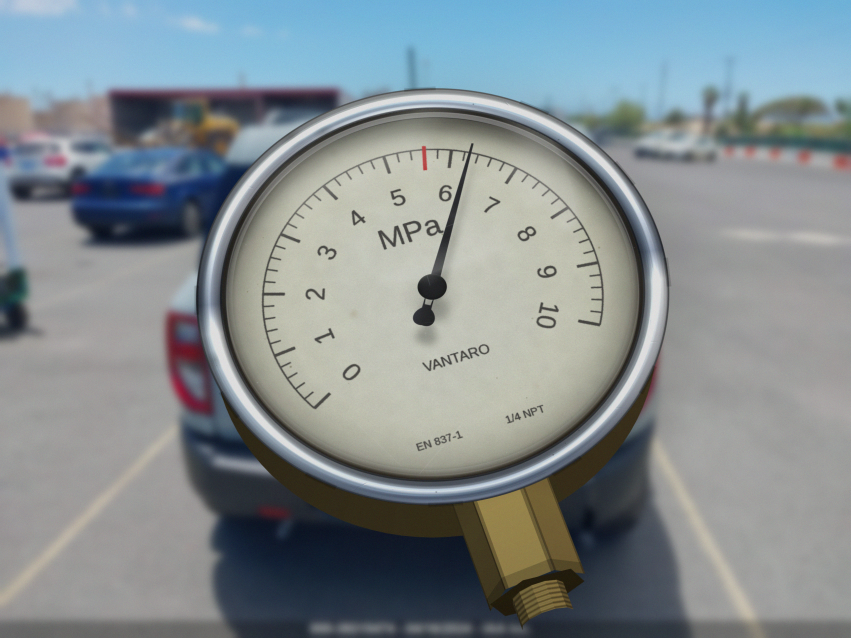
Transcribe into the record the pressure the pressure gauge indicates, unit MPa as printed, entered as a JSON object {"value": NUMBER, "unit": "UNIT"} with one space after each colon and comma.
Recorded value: {"value": 6.3, "unit": "MPa"}
